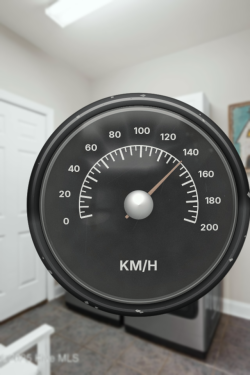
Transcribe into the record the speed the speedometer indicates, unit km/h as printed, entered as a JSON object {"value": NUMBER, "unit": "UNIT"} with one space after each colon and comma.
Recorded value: {"value": 140, "unit": "km/h"}
